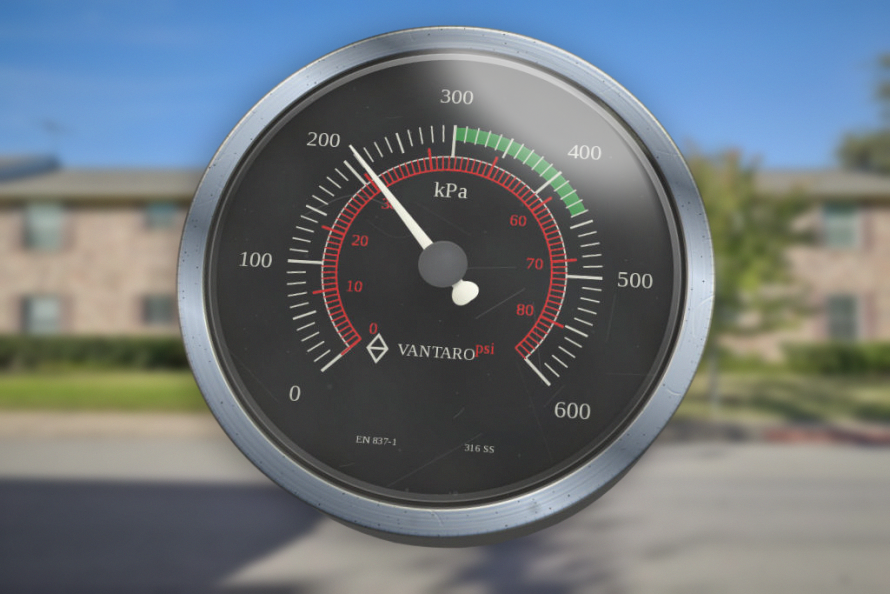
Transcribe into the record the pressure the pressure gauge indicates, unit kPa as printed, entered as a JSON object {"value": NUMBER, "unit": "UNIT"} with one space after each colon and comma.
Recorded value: {"value": 210, "unit": "kPa"}
